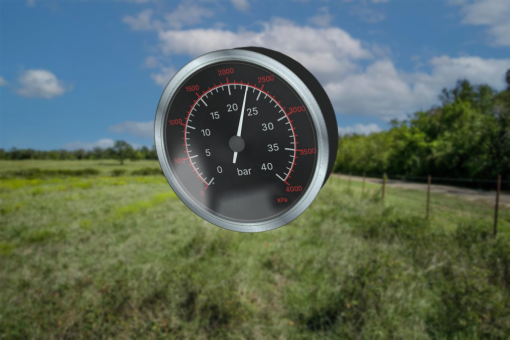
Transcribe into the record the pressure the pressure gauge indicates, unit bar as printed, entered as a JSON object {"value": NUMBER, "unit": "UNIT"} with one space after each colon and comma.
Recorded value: {"value": 23, "unit": "bar"}
